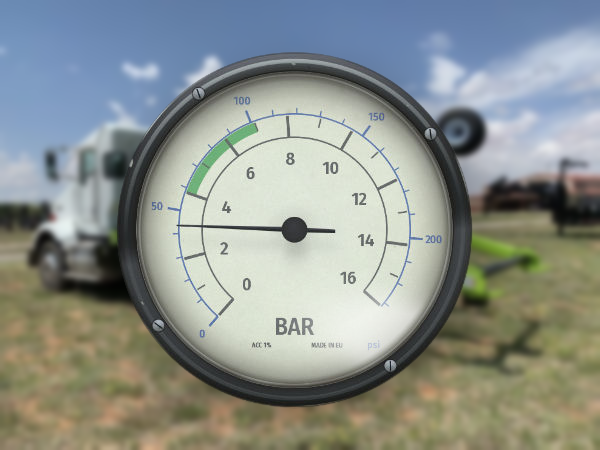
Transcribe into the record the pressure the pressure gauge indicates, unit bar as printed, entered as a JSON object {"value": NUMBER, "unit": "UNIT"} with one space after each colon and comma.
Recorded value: {"value": 3, "unit": "bar"}
